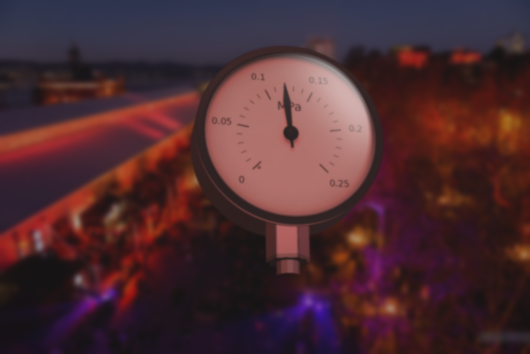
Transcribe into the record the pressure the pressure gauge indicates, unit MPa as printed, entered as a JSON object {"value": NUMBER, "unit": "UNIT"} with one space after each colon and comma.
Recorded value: {"value": 0.12, "unit": "MPa"}
